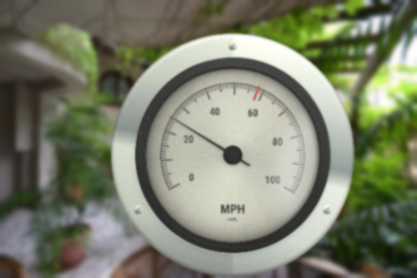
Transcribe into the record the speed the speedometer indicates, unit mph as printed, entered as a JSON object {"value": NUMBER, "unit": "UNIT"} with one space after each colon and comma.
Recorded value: {"value": 25, "unit": "mph"}
